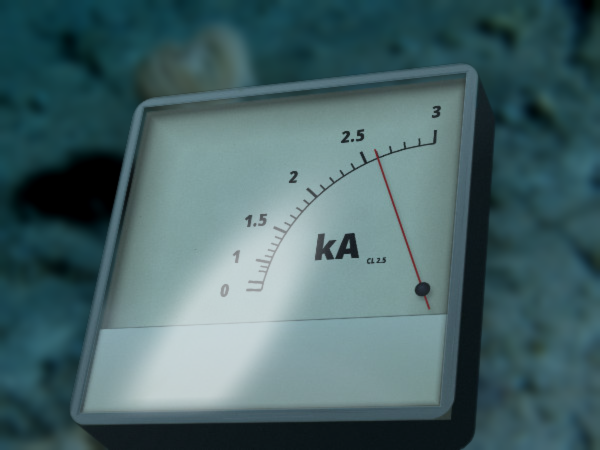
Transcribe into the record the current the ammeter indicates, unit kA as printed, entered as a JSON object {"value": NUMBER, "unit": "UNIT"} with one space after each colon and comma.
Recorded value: {"value": 2.6, "unit": "kA"}
